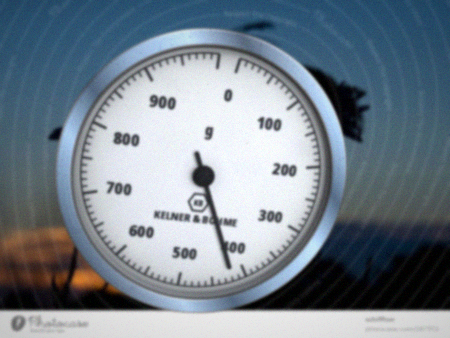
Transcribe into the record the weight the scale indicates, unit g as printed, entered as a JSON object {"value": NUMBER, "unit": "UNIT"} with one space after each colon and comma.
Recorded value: {"value": 420, "unit": "g"}
